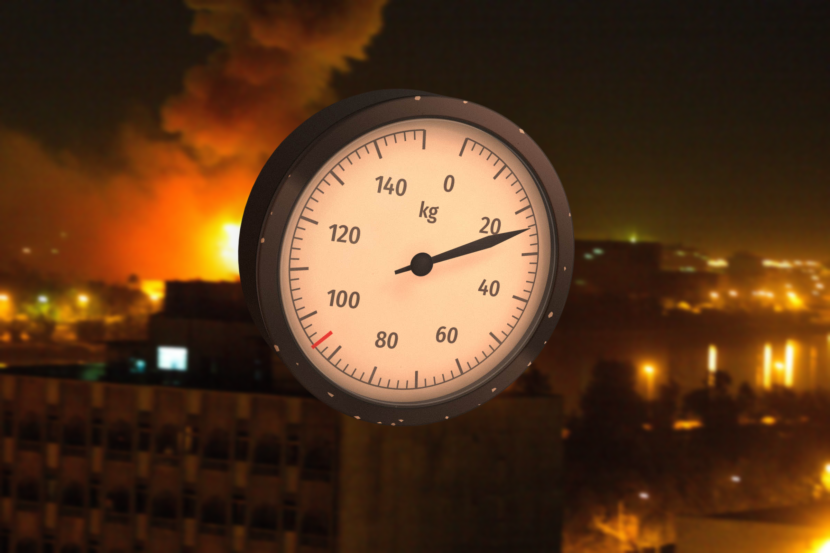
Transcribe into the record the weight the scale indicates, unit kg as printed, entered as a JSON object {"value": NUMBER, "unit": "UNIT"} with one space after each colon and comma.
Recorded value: {"value": 24, "unit": "kg"}
